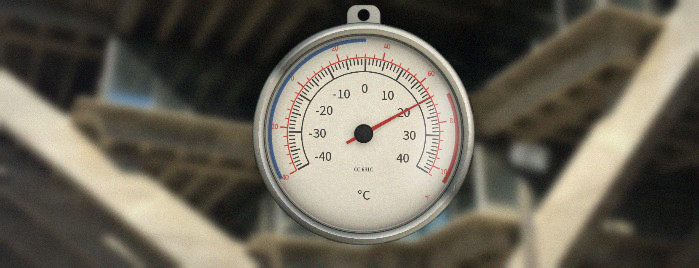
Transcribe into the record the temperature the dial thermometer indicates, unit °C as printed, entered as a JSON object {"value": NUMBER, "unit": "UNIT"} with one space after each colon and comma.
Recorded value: {"value": 20, "unit": "°C"}
